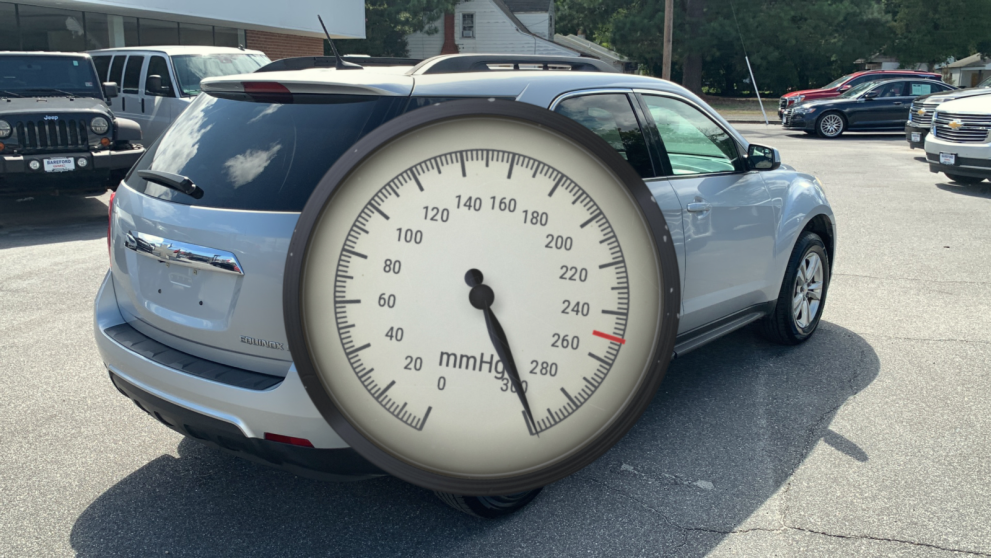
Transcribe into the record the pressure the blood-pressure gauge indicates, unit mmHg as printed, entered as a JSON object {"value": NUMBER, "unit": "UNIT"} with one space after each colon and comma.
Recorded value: {"value": 298, "unit": "mmHg"}
